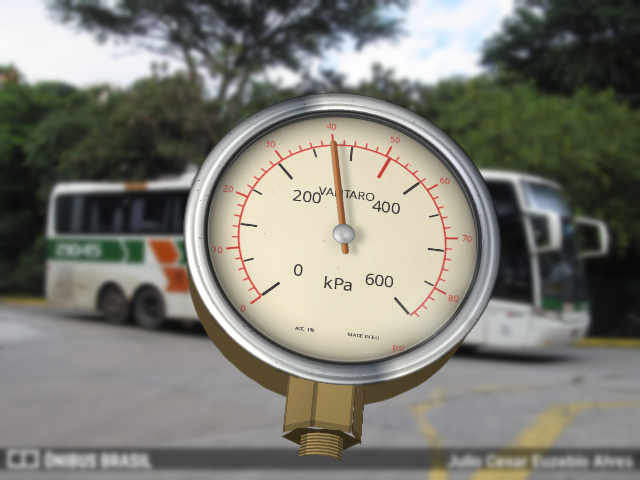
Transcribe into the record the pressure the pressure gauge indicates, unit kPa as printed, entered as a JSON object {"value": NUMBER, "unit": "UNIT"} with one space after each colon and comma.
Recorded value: {"value": 275, "unit": "kPa"}
